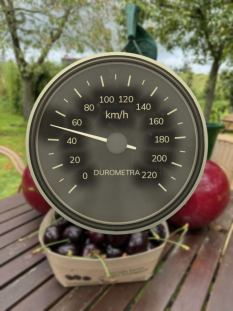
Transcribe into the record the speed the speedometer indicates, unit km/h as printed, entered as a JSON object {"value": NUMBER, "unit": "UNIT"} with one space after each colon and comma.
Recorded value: {"value": 50, "unit": "km/h"}
